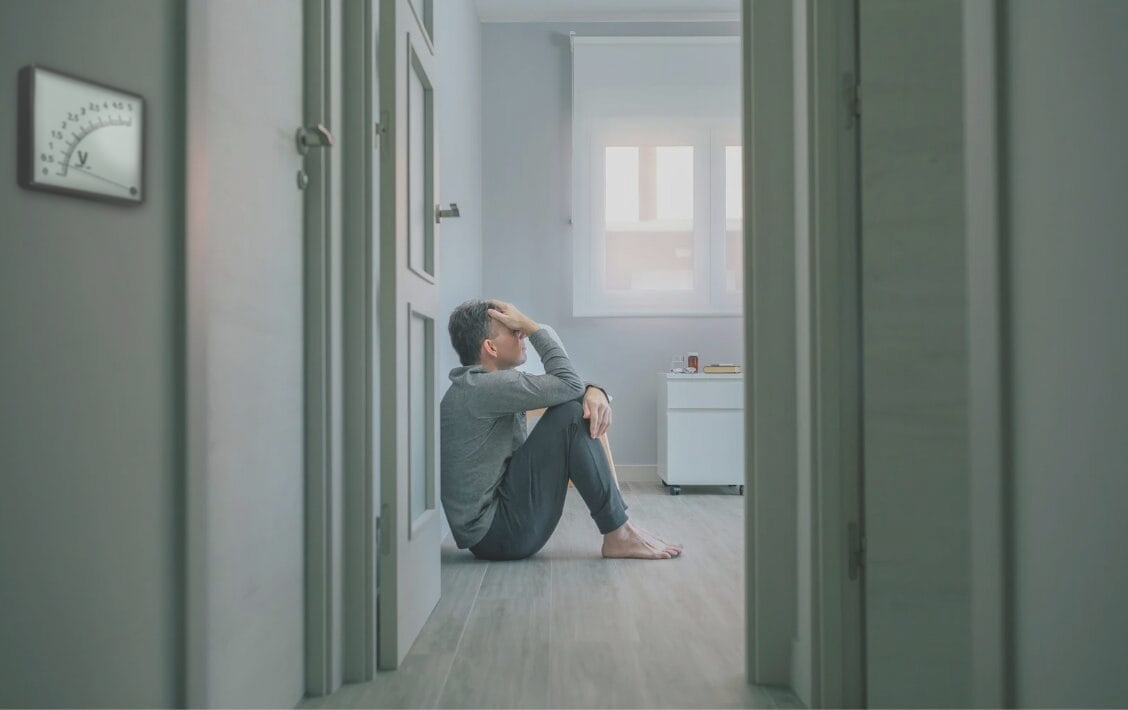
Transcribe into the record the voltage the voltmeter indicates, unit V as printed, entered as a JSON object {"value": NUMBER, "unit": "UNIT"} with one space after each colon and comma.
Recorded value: {"value": 0.5, "unit": "V"}
